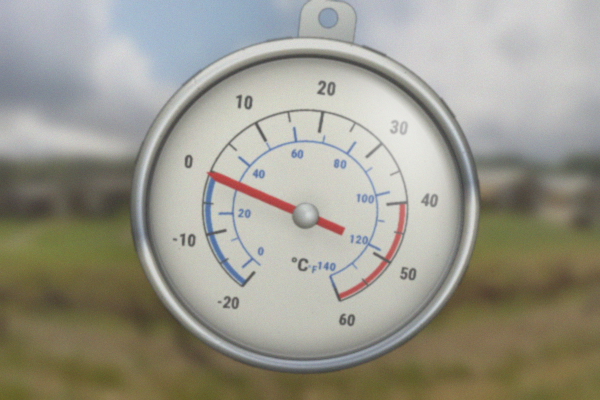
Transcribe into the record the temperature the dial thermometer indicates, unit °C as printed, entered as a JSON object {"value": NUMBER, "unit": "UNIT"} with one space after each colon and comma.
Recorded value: {"value": 0, "unit": "°C"}
